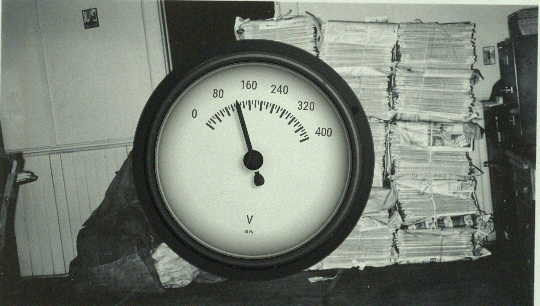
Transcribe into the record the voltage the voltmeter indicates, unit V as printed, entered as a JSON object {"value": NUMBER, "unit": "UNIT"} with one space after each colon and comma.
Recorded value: {"value": 120, "unit": "V"}
